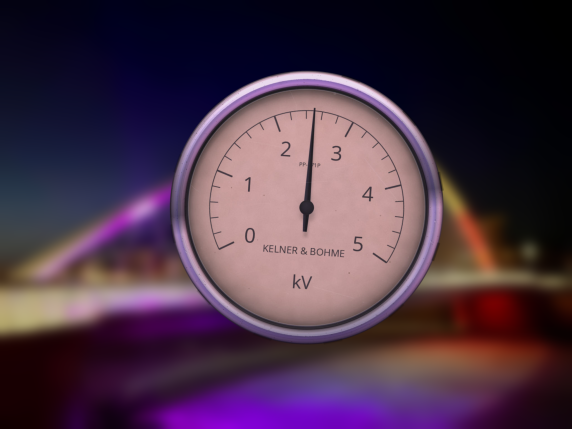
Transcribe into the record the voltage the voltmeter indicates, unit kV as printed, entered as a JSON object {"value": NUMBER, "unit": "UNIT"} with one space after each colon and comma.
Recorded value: {"value": 2.5, "unit": "kV"}
